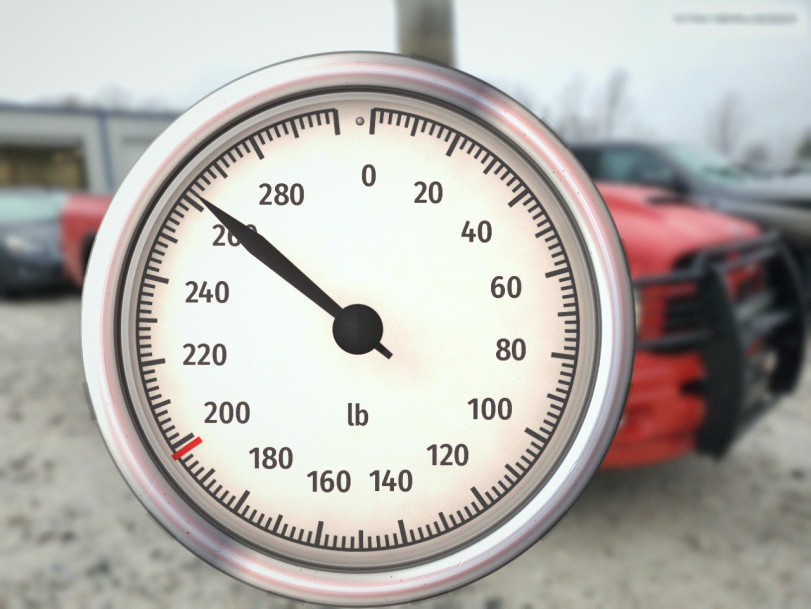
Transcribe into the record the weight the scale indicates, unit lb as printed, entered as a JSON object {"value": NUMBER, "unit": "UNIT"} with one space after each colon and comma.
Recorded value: {"value": 262, "unit": "lb"}
